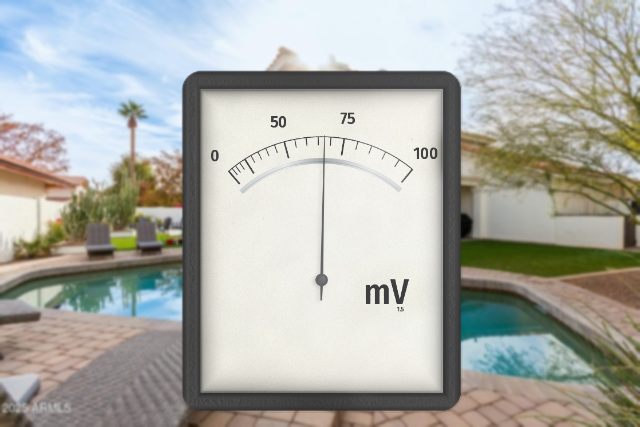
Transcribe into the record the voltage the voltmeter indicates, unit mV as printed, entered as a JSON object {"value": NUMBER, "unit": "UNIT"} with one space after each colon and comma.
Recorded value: {"value": 67.5, "unit": "mV"}
